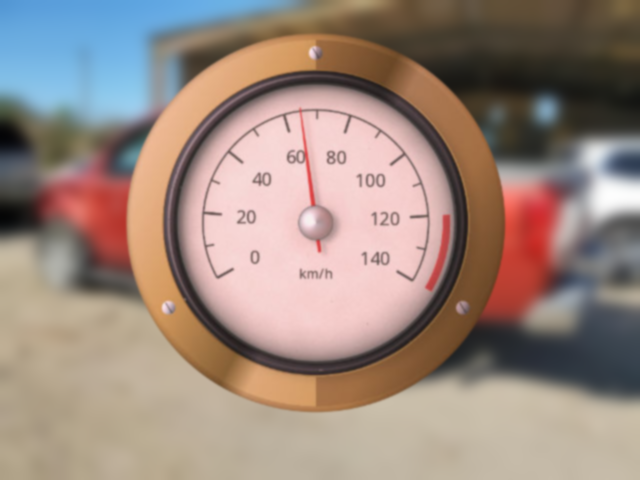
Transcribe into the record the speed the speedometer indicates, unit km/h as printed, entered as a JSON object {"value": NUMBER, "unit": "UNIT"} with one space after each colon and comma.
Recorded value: {"value": 65, "unit": "km/h"}
